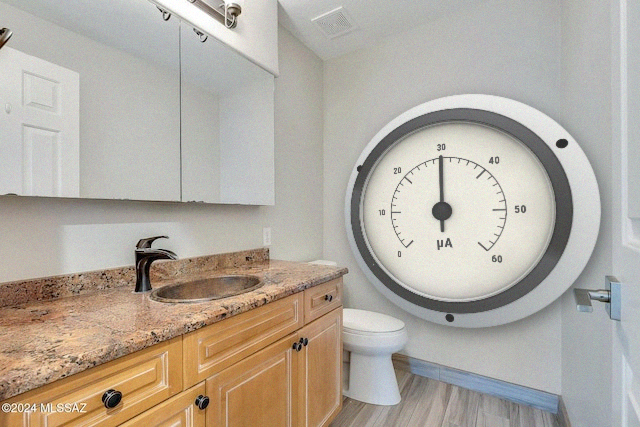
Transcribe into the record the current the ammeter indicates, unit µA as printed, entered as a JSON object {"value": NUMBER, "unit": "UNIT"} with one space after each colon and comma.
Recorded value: {"value": 30, "unit": "µA"}
